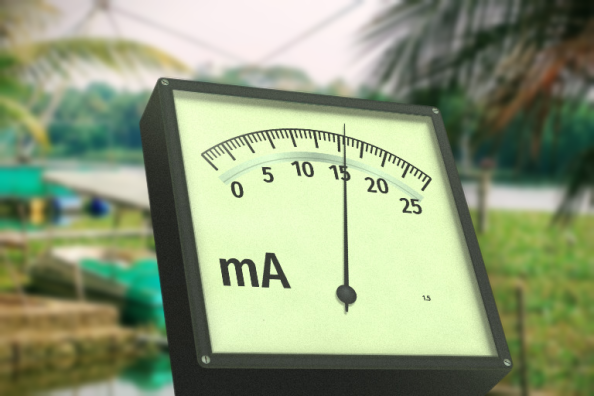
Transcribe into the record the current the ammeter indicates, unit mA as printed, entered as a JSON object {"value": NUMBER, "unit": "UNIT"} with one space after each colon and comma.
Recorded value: {"value": 15.5, "unit": "mA"}
